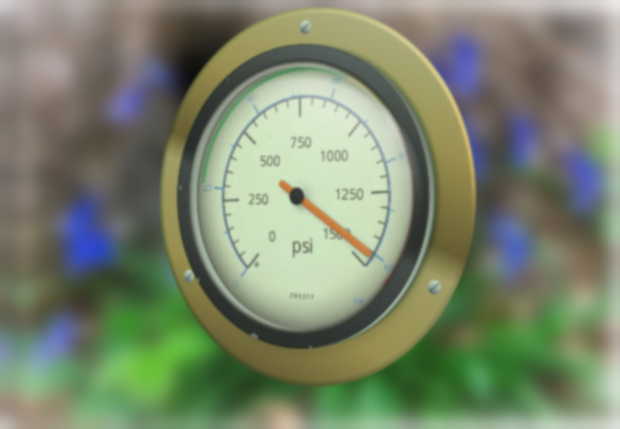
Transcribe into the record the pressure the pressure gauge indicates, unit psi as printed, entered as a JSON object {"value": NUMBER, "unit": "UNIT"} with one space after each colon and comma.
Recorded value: {"value": 1450, "unit": "psi"}
